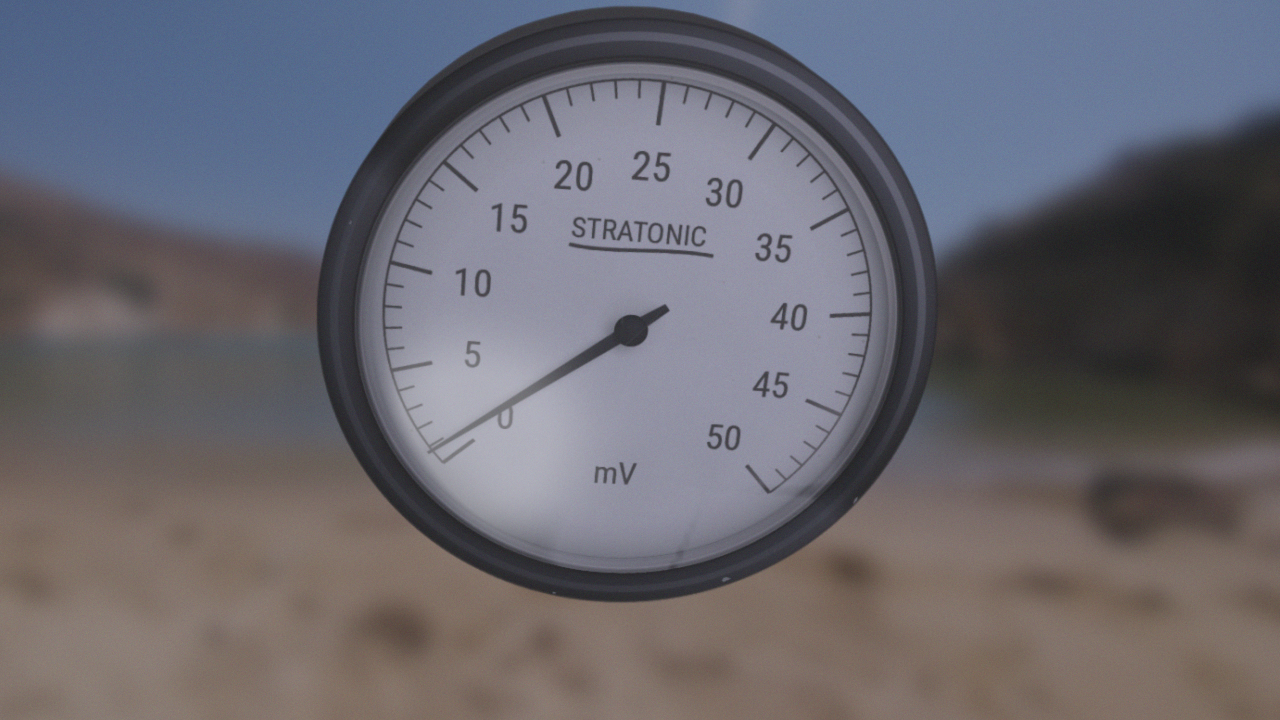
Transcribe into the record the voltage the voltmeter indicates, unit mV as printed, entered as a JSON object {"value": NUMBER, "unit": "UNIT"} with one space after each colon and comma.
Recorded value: {"value": 1, "unit": "mV"}
